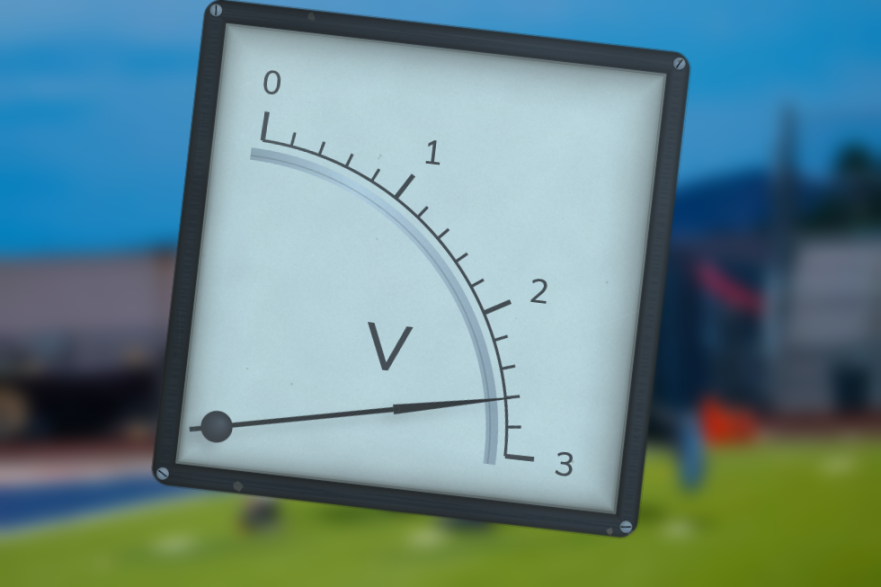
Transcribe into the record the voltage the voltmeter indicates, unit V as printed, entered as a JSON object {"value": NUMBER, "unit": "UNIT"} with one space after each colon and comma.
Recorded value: {"value": 2.6, "unit": "V"}
